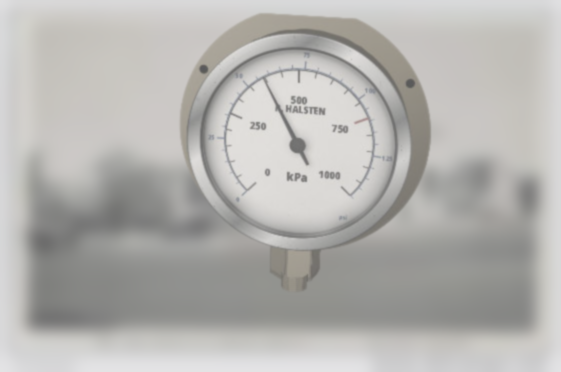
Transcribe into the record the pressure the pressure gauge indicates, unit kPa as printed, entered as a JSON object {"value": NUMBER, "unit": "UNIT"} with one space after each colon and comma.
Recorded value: {"value": 400, "unit": "kPa"}
